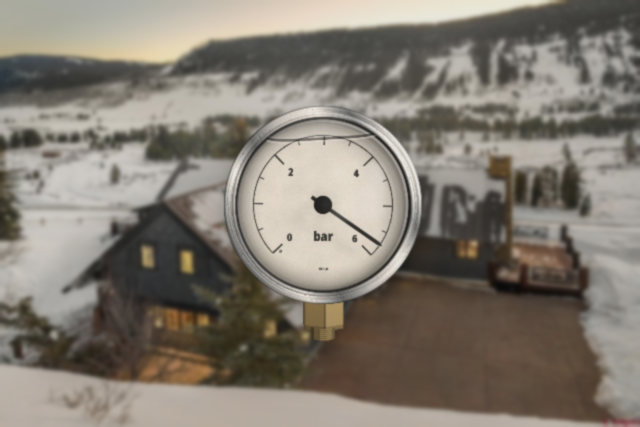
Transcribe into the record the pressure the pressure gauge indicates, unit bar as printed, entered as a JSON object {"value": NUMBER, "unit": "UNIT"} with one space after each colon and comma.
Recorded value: {"value": 5.75, "unit": "bar"}
